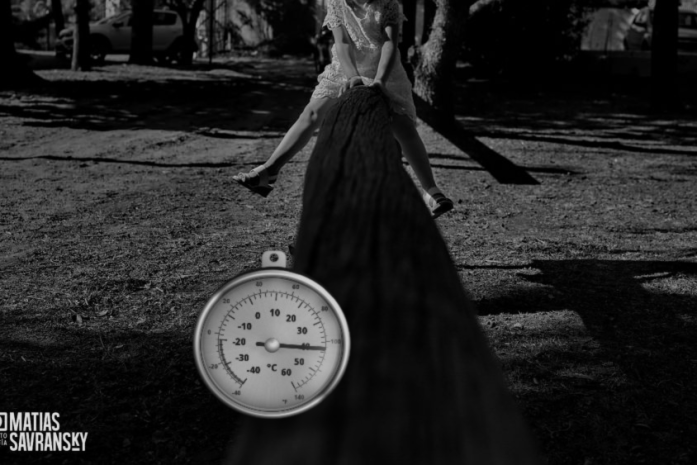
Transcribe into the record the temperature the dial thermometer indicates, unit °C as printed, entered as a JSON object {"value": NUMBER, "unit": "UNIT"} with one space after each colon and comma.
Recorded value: {"value": 40, "unit": "°C"}
